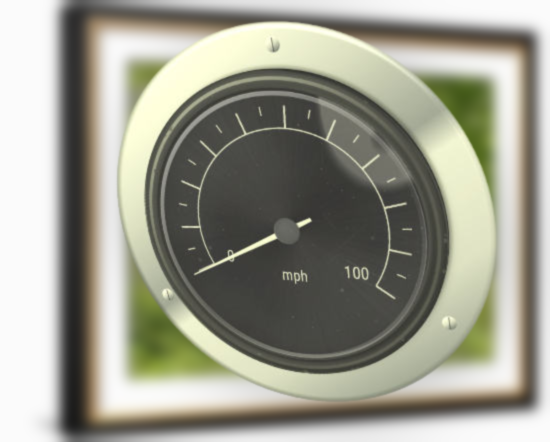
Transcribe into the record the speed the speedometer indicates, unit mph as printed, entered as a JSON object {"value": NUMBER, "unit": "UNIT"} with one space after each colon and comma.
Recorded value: {"value": 0, "unit": "mph"}
